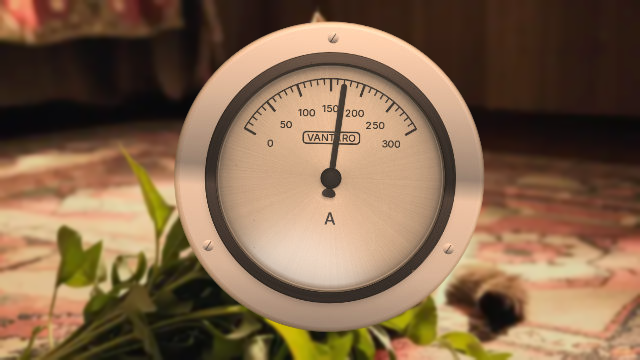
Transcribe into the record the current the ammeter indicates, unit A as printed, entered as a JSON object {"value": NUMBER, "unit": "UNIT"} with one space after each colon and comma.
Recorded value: {"value": 170, "unit": "A"}
